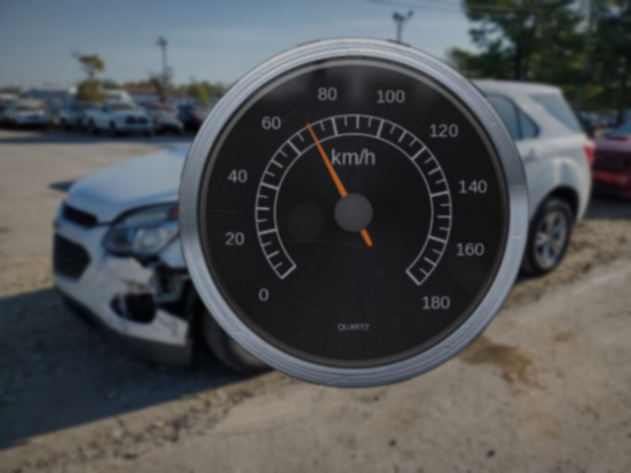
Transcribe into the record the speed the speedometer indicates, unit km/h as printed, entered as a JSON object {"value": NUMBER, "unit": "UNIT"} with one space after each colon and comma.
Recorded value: {"value": 70, "unit": "km/h"}
